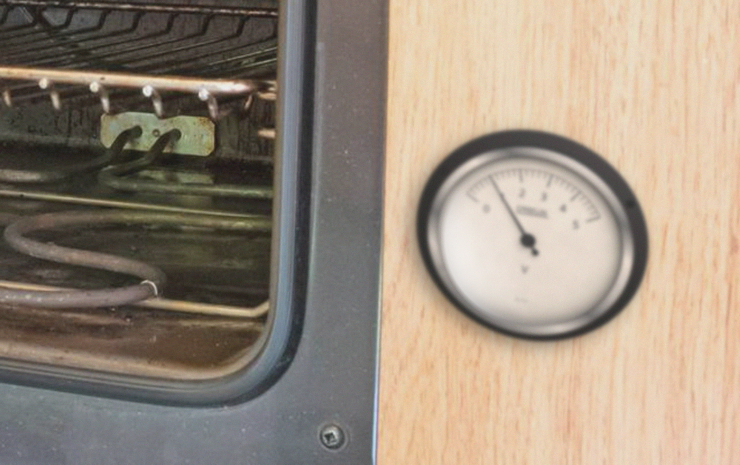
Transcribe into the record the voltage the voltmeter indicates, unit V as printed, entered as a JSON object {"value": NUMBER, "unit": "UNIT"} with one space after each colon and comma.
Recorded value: {"value": 1, "unit": "V"}
